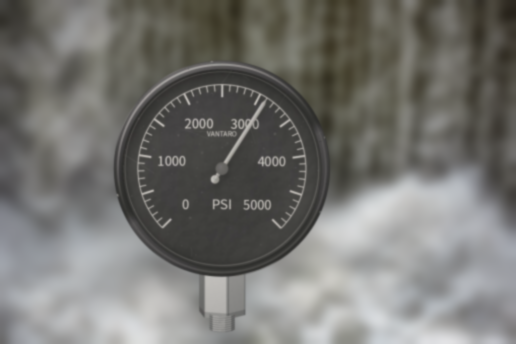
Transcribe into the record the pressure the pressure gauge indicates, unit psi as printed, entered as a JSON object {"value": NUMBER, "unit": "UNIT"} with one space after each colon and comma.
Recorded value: {"value": 3100, "unit": "psi"}
